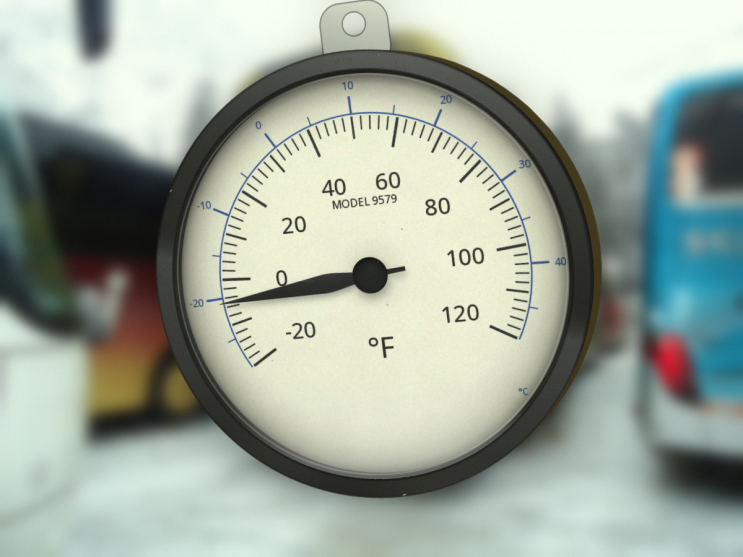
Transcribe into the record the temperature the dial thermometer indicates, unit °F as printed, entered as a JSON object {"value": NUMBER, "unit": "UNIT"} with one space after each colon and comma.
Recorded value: {"value": -5, "unit": "°F"}
